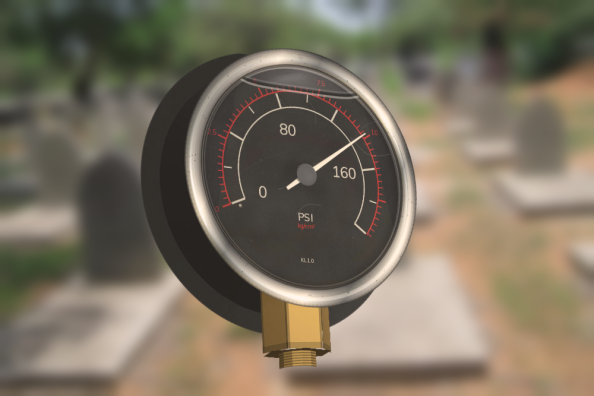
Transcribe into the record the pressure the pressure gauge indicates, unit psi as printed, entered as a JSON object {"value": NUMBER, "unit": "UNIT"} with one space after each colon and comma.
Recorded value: {"value": 140, "unit": "psi"}
